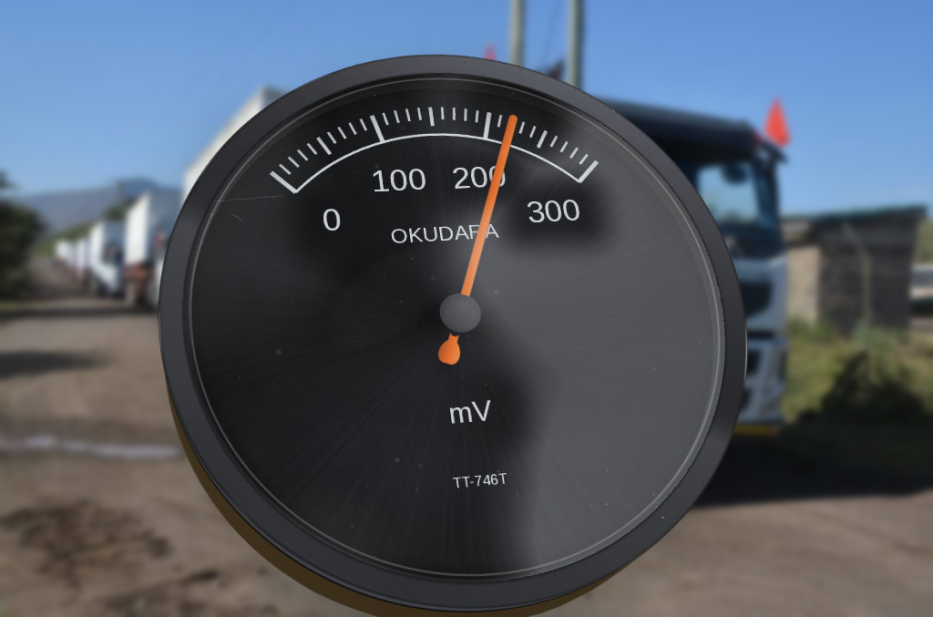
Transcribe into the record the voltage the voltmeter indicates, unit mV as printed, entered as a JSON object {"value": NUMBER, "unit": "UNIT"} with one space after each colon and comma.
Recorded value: {"value": 220, "unit": "mV"}
